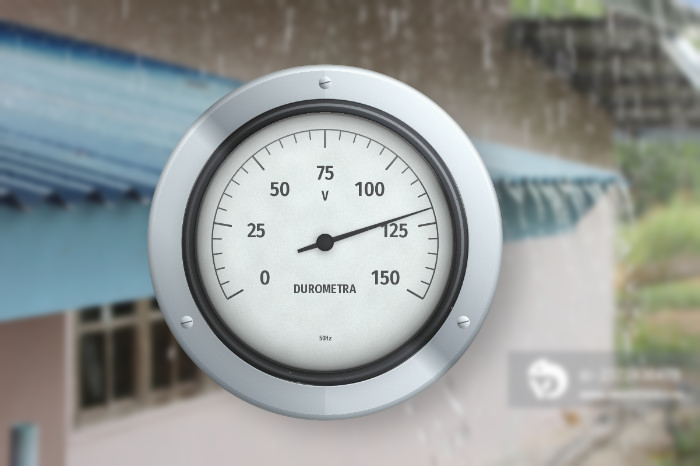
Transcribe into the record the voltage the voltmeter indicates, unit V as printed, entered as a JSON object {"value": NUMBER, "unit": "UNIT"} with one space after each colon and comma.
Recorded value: {"value": 120, "unit": "V"}
